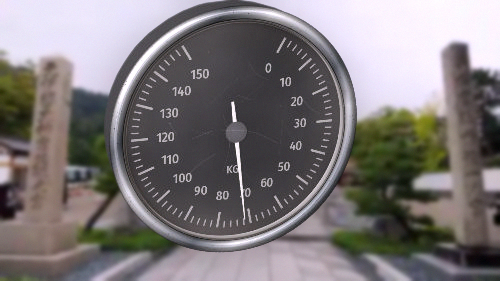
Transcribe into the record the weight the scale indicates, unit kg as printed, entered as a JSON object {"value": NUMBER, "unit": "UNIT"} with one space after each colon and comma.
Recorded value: {"value": 72, "unit": "kg"}
